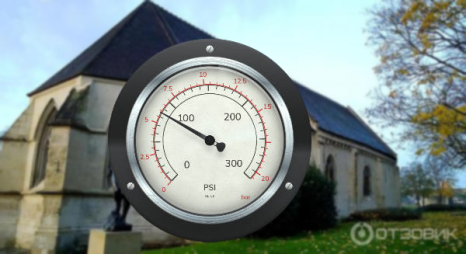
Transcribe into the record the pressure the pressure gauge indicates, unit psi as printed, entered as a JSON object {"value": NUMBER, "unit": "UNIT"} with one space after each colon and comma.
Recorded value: {"value": 85, "unit": "psi"}
